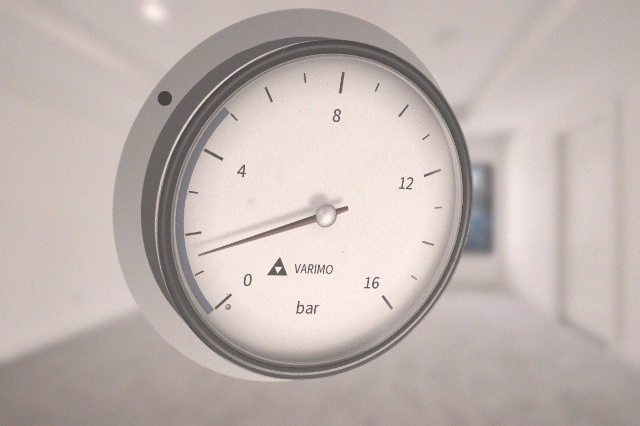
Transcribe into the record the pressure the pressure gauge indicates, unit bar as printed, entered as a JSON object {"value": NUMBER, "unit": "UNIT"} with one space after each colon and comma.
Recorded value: {"value": 1.5, "unit": "bar"}
